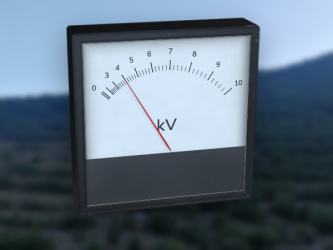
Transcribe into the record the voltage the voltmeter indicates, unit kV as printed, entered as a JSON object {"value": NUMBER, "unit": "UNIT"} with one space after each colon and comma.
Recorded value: {"value": 4, "unit": "kV"}
